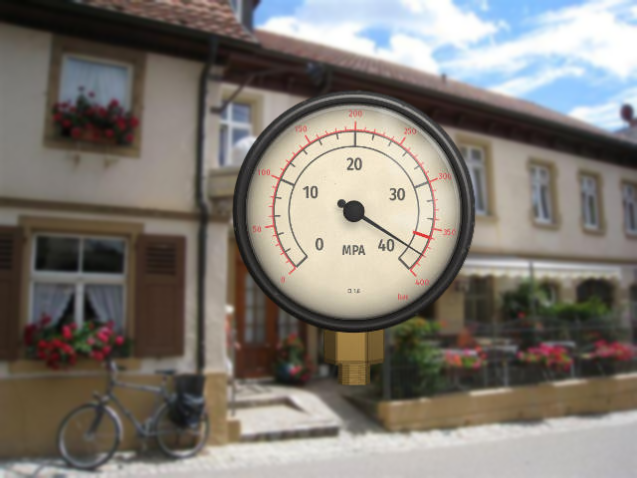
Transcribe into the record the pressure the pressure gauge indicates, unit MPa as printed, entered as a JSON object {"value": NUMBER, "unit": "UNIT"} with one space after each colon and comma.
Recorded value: {"value": 38, "unit": "MPa"}
